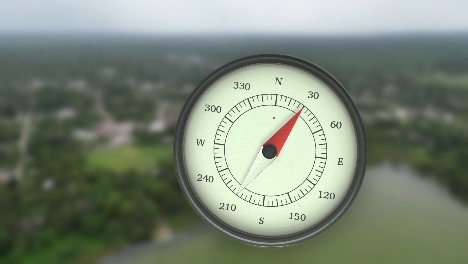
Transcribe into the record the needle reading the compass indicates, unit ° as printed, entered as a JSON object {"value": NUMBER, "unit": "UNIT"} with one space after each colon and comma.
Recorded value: {"value": 30, "unit": "°"}
